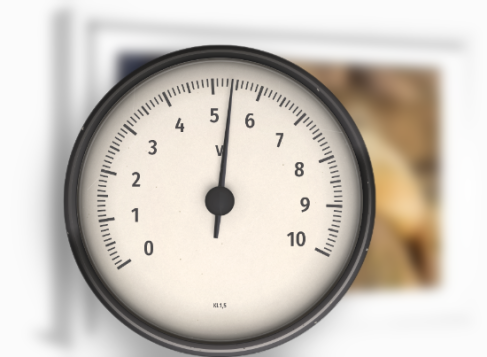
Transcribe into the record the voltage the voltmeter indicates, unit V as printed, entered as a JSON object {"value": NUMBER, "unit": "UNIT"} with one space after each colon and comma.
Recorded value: {"value": 5.4, "unit": "V"}
